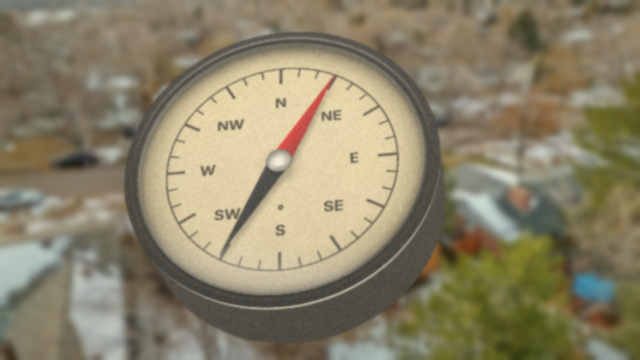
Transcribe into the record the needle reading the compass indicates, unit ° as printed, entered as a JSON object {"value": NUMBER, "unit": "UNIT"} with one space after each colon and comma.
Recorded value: {"value": 30, "unit": "°"}
